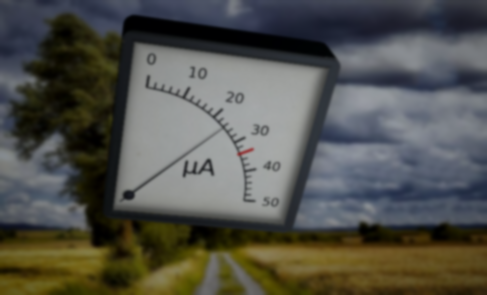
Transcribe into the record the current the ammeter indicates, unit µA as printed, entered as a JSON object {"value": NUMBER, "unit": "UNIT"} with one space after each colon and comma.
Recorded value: {"value": 24, "unit": "µA"}
